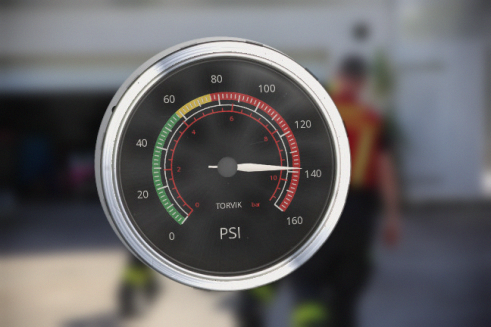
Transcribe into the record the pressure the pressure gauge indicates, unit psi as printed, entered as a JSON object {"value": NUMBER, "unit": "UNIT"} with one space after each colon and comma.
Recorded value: {"value": 138, "unit": "psi"}
